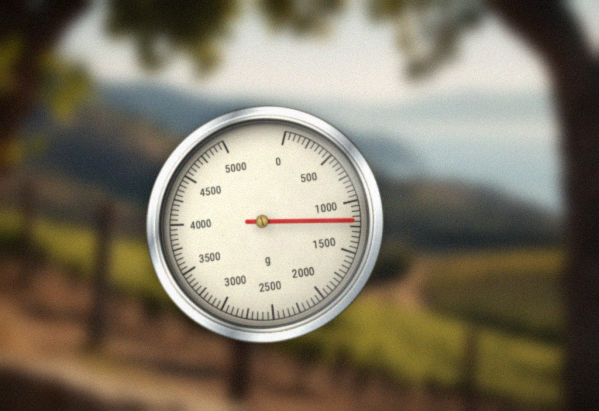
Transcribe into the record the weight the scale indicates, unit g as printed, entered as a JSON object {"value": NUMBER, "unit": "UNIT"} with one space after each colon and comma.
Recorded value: {"value": 1200, "unit": "g"}
